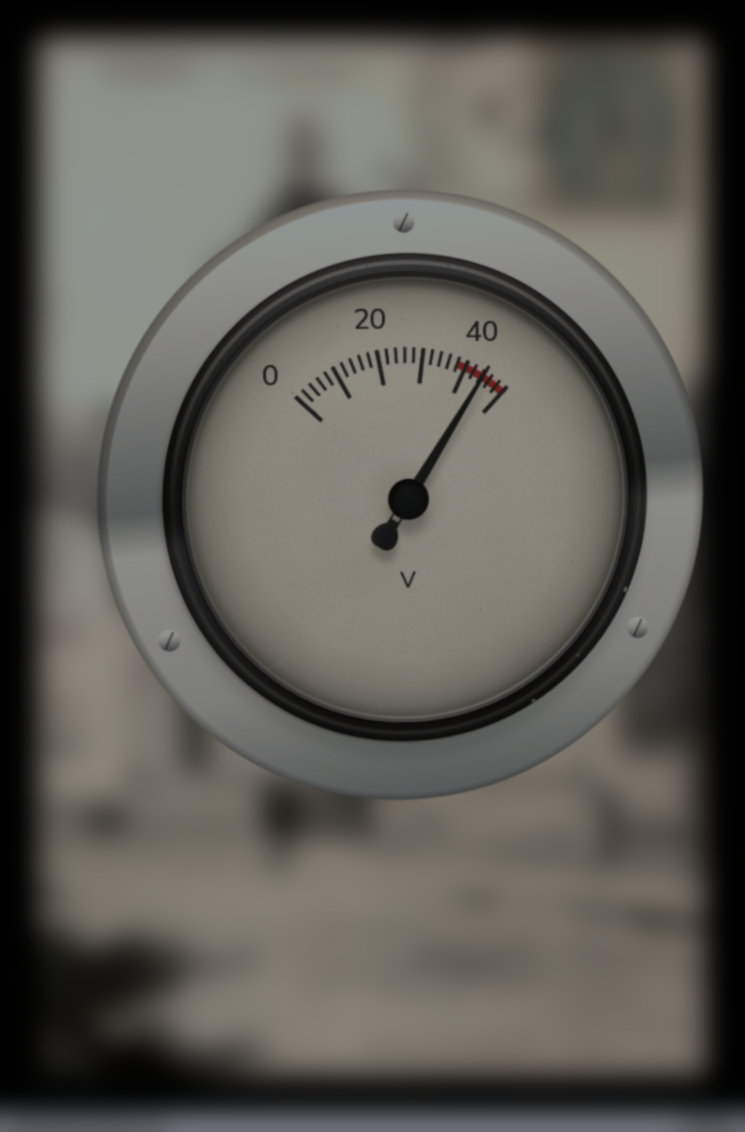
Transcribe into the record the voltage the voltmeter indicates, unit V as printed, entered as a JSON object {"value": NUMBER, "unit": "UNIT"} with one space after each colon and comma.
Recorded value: {"value": 44, "unit": "V"}
